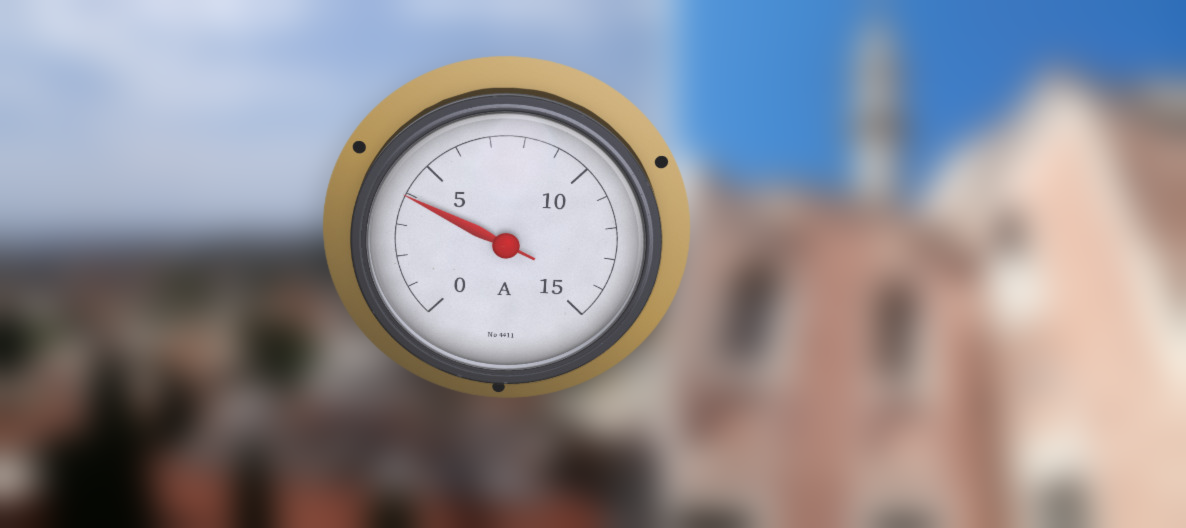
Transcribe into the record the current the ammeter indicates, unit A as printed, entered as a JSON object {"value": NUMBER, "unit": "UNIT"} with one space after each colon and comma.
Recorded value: {"value": 4, "unit": "A"}
